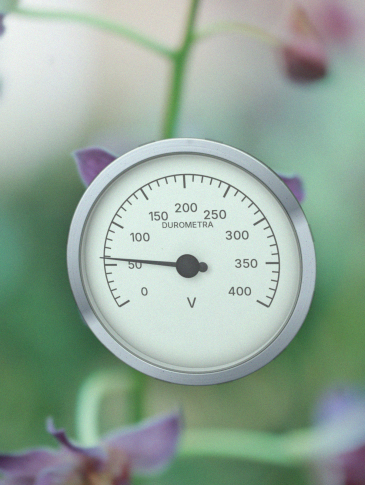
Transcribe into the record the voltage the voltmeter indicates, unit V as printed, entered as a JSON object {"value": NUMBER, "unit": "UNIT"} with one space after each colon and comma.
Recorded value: {"value": 60, "unit": "V"}
